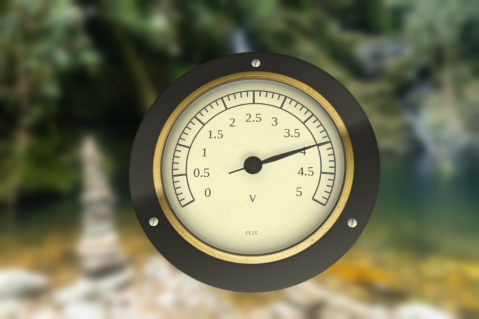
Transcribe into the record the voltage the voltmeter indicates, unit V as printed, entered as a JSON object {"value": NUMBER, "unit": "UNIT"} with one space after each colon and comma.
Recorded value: {"value": 4, "unit": "V"}
